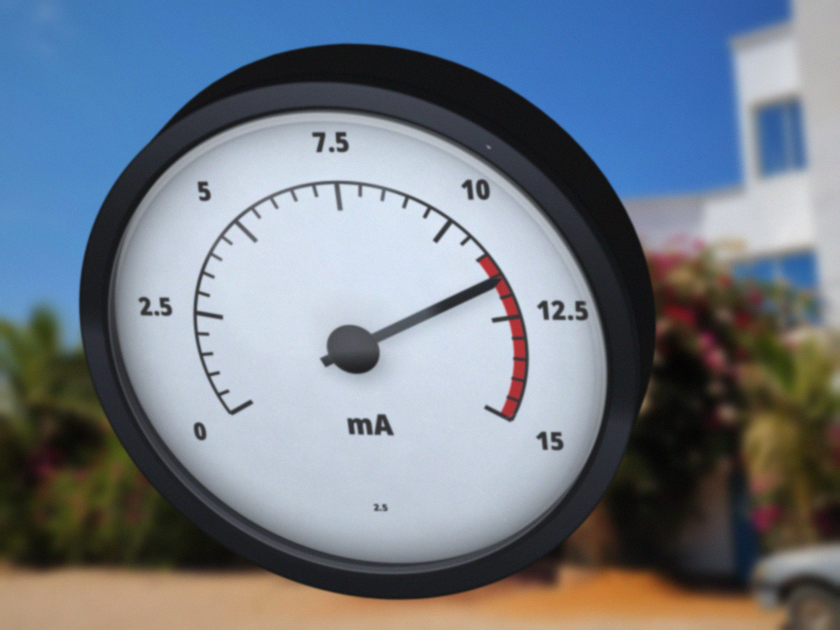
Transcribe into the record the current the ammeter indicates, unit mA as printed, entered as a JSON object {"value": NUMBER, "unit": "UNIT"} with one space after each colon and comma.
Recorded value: {"value": 11.5, "unit": "mA"}
